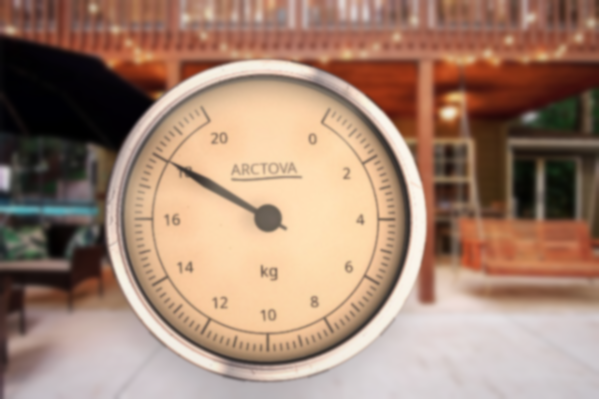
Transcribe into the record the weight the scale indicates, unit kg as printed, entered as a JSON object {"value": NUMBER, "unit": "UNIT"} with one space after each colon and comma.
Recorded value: {"value": 18, "unit": "kg"}
